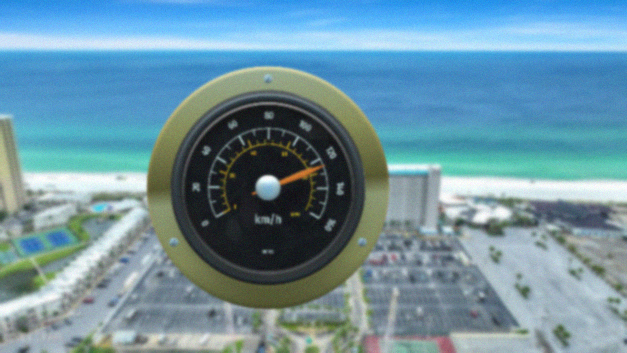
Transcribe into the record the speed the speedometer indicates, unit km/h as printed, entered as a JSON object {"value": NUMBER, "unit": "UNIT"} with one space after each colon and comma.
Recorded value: {"value": 125, "unit": "km/h"}
